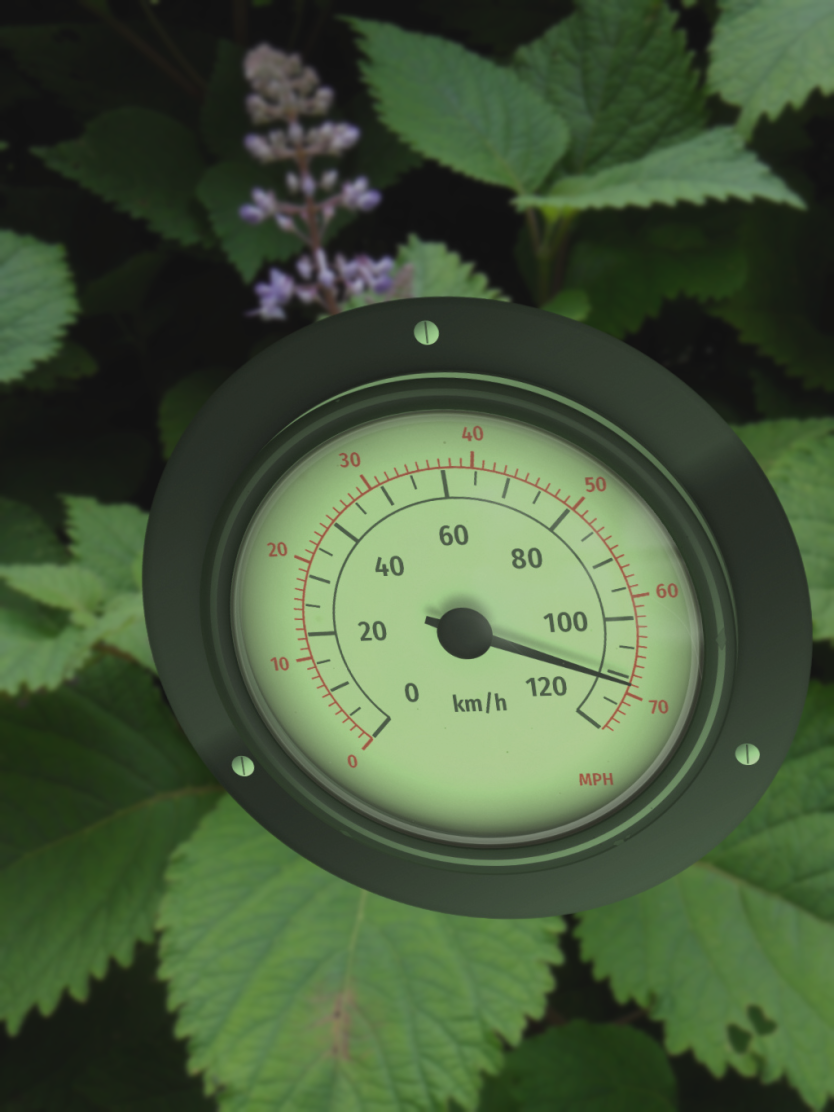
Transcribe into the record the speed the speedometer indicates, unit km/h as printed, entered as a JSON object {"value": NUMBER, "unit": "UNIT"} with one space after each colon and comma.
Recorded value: {"value": 110, "unit": "km/h"}
